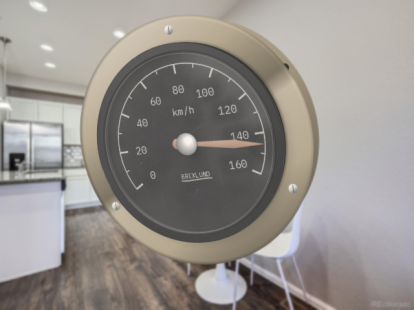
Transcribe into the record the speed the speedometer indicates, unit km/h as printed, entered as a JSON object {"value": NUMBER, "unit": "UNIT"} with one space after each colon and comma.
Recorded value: {"value": 145, "unit": "km/h"}
